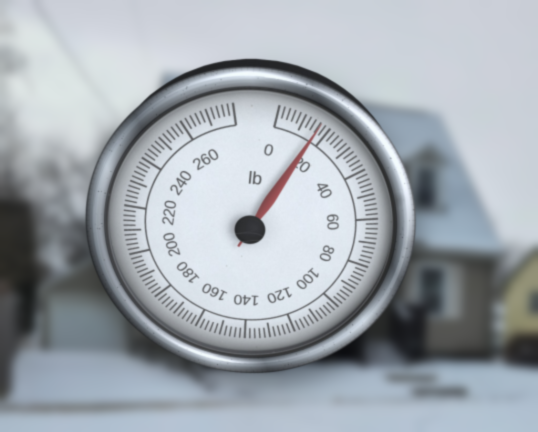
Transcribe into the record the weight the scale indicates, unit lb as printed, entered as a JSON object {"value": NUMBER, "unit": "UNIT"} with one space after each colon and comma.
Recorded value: {"value": 16, "unit": "lb"}
